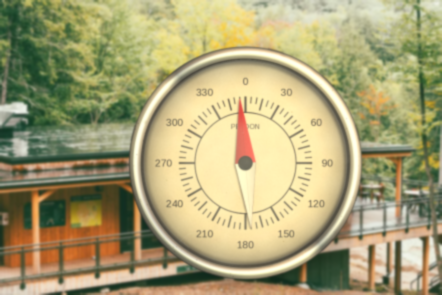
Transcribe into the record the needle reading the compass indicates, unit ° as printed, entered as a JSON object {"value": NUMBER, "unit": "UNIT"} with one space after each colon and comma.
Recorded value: {"value": 355, "unit": "°"}
